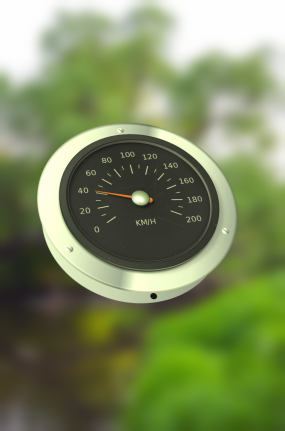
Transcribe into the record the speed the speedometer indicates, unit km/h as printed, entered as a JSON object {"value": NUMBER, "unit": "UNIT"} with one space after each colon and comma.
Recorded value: {"value": 40, "unit": "km/h"}
